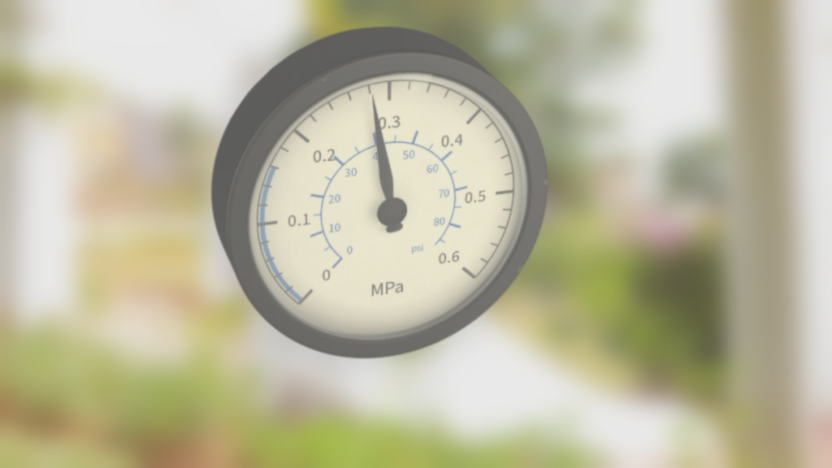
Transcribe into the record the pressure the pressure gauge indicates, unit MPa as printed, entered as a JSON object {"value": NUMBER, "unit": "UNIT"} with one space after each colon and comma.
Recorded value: {"value": 0.28, "unit": "MPa"}
